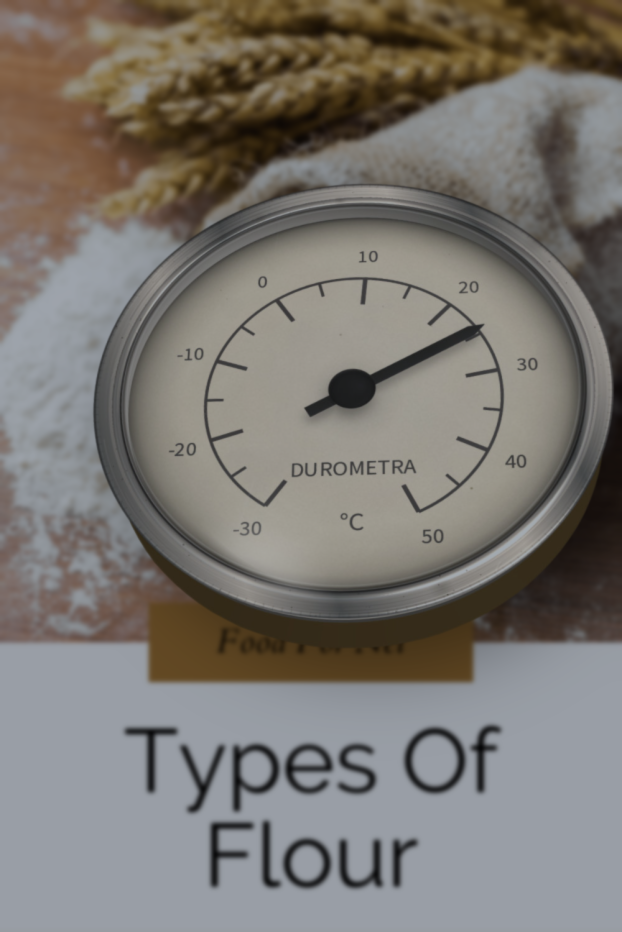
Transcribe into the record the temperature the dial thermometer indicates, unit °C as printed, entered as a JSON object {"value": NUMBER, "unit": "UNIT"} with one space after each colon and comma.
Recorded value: {"value": 25, "unit": "°C"}
